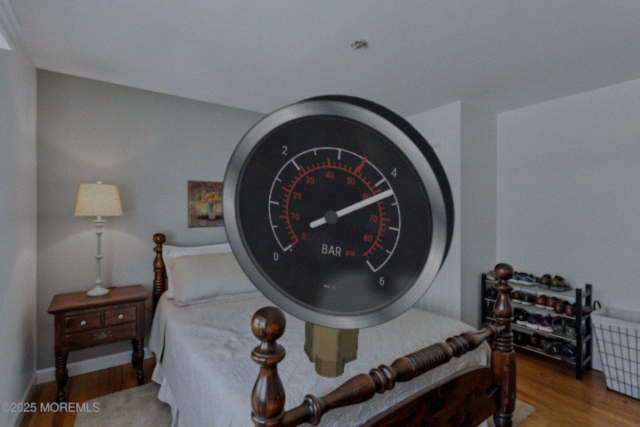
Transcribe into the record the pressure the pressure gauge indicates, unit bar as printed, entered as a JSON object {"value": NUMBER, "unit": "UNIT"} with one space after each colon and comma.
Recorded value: {"value": 4.25, "unit": "bar"}
